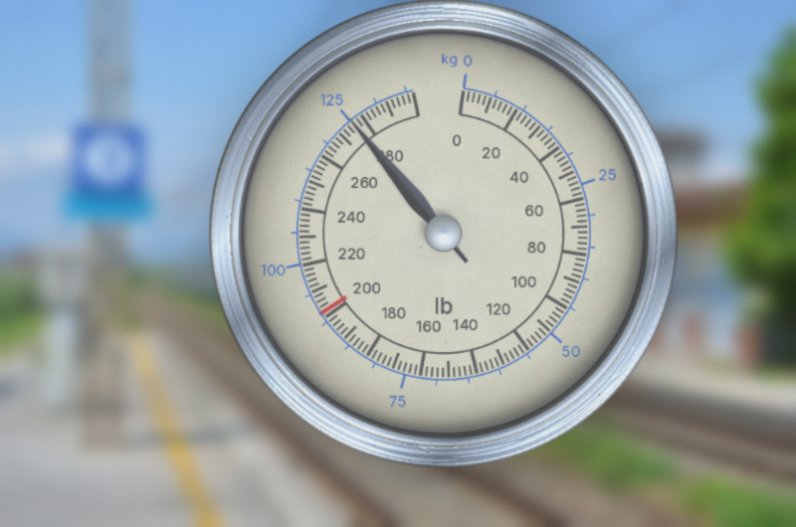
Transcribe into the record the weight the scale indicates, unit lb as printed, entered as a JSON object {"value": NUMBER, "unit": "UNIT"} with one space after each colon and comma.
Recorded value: {"value": 276, "unit": "lb"}
